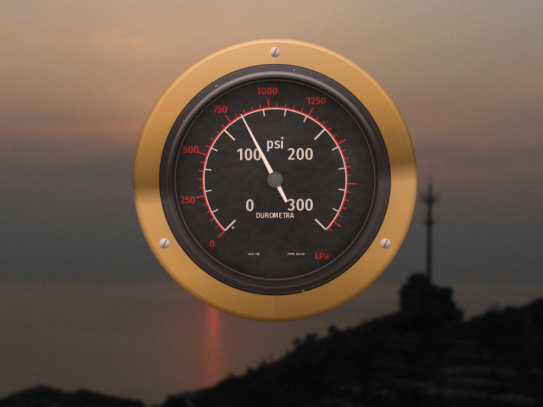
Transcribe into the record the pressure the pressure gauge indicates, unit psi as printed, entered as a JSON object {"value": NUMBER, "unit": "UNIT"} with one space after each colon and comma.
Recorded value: {"value": 120, "unit": "psi"}
